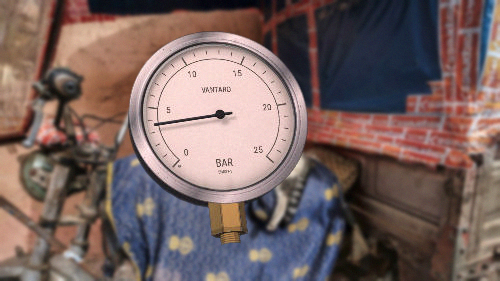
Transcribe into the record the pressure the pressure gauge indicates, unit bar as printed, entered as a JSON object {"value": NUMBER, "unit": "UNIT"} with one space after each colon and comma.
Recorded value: {"value": 3.5, "unit": "bar"}
